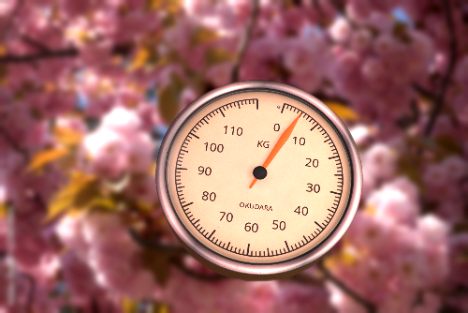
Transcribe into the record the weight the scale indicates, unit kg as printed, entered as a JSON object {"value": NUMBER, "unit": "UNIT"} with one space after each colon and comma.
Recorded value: {"value": 5, "unit": "kg"}
